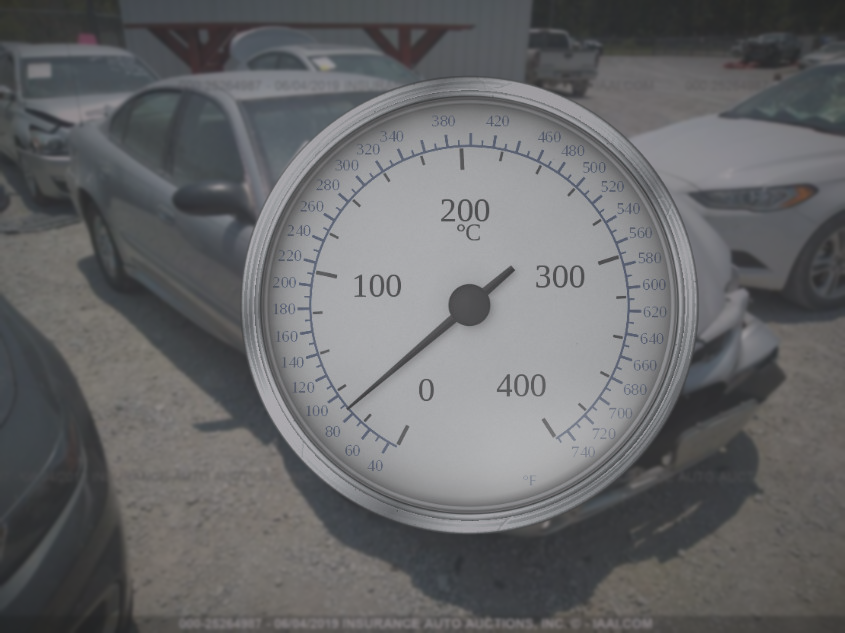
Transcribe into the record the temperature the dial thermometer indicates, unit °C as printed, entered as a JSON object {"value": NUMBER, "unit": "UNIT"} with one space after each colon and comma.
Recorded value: {"value": 30, "unit": "°C"}
